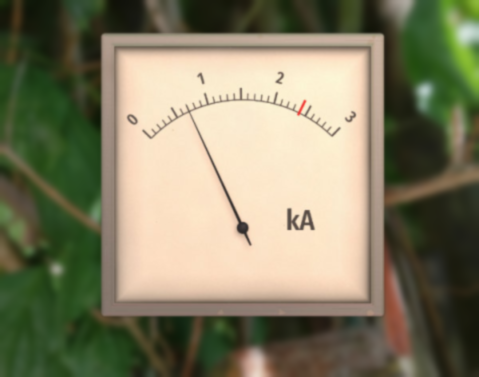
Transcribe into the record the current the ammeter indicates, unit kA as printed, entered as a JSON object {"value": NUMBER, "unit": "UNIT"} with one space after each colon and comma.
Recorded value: {"value": 0.7, "unit": "kA"}
